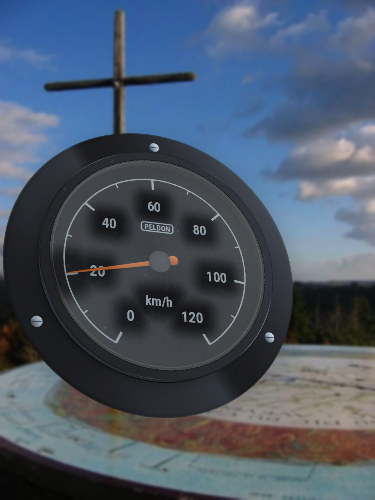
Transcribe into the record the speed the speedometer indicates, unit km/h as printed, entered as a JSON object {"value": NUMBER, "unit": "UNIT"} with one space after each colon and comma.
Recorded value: {"value": 20, "unit": "km/h"}
